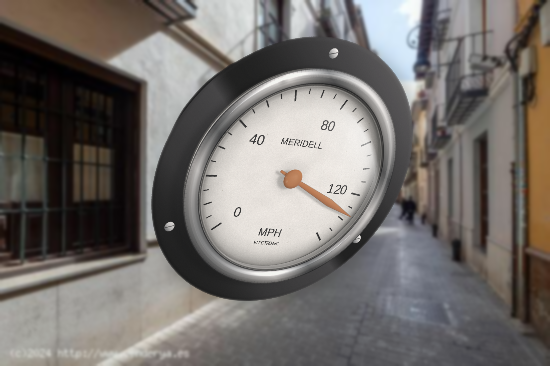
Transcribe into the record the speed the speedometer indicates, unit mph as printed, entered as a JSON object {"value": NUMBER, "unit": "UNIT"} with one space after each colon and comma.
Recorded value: {"value": 127.5, "unit": "mph"}
